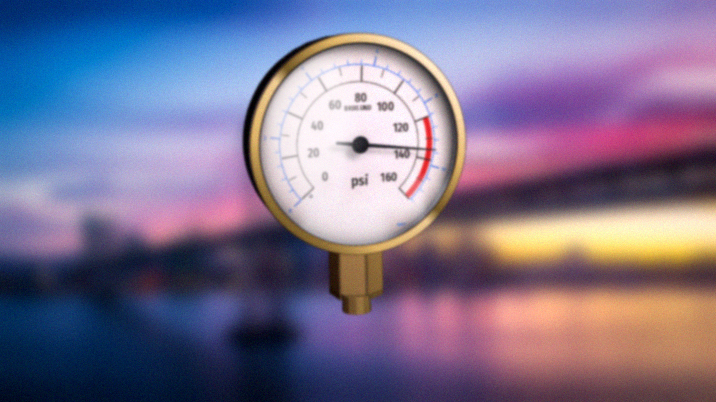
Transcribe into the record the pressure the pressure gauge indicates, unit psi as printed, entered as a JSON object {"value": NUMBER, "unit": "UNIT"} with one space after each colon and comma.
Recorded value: {"value": 135, "unit": "psi"}
